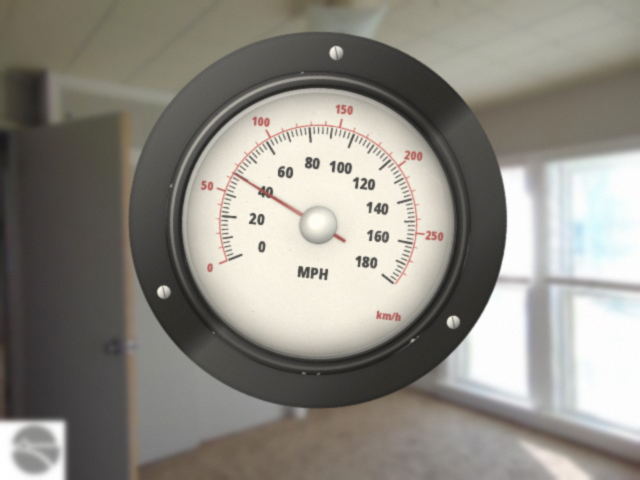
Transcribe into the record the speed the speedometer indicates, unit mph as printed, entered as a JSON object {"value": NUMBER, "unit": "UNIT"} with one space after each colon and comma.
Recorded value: {"value": 40, "unit": "mph"}
